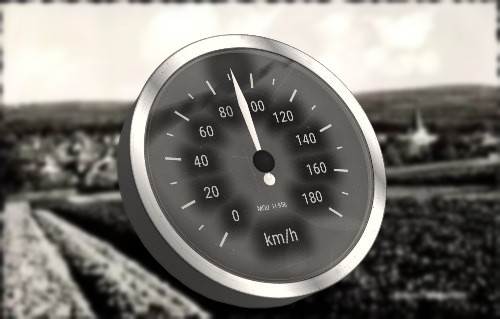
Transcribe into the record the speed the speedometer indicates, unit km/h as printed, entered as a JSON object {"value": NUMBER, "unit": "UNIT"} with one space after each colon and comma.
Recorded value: {"value": 90, "unit": "km/h"}
